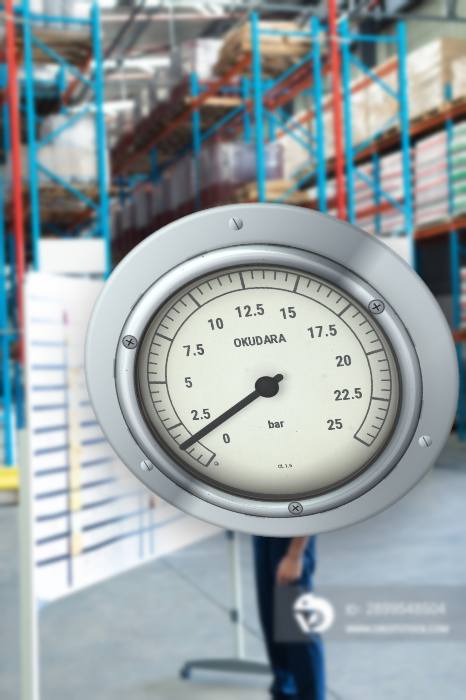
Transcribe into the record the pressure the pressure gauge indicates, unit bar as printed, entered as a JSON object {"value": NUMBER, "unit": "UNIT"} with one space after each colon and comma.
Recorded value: {"value": 1.5, "unit": "bar"}
